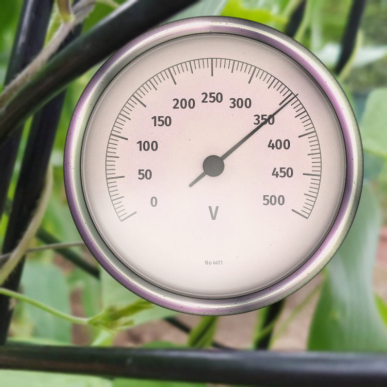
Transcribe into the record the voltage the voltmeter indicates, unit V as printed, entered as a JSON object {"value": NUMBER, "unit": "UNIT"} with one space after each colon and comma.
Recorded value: {"value": 355, "unit": "V"}
